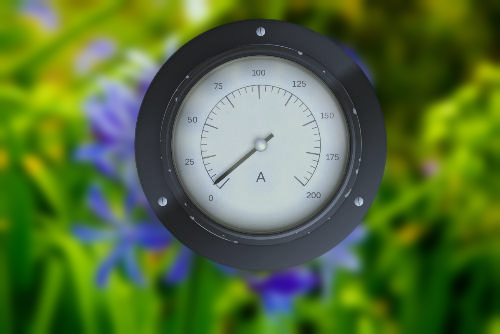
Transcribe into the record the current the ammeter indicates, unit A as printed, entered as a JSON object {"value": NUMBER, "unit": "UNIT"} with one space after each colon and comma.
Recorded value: {"value": 5, "unit": "A"}
